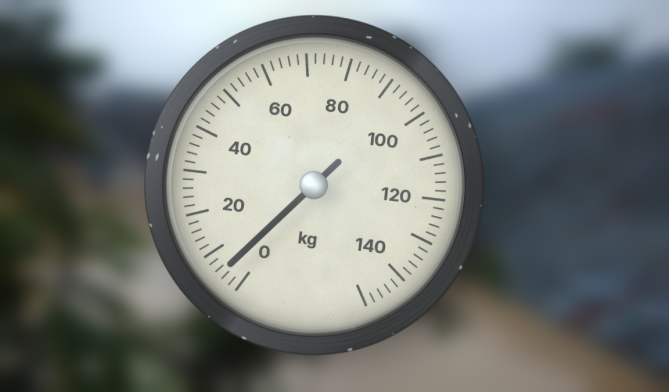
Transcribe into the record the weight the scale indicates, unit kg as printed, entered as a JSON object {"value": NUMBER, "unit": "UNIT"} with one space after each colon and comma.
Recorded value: {"value": 5, "unit": "kg"}
